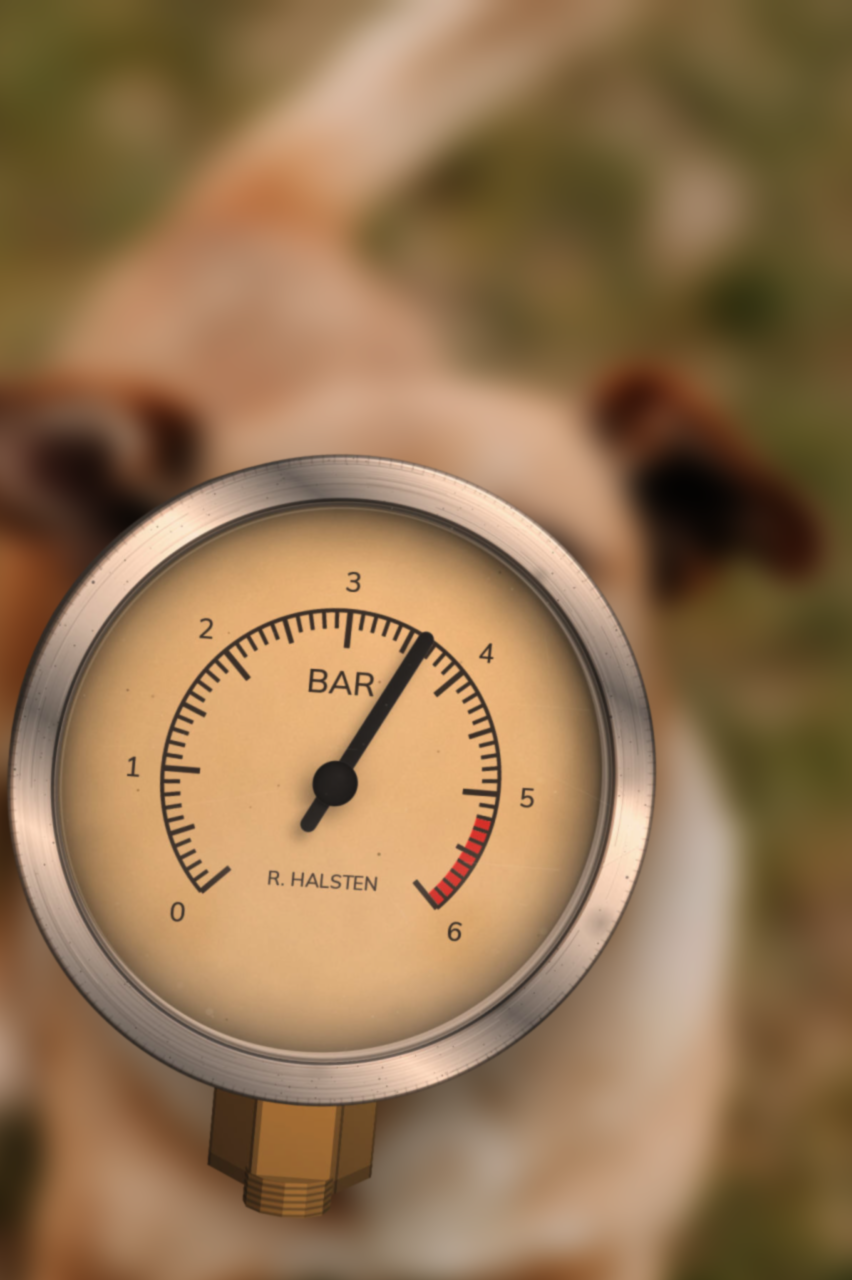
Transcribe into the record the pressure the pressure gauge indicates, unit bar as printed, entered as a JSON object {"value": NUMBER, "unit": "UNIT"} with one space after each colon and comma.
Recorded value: {"value": 3.6, "unit": "bar"}
